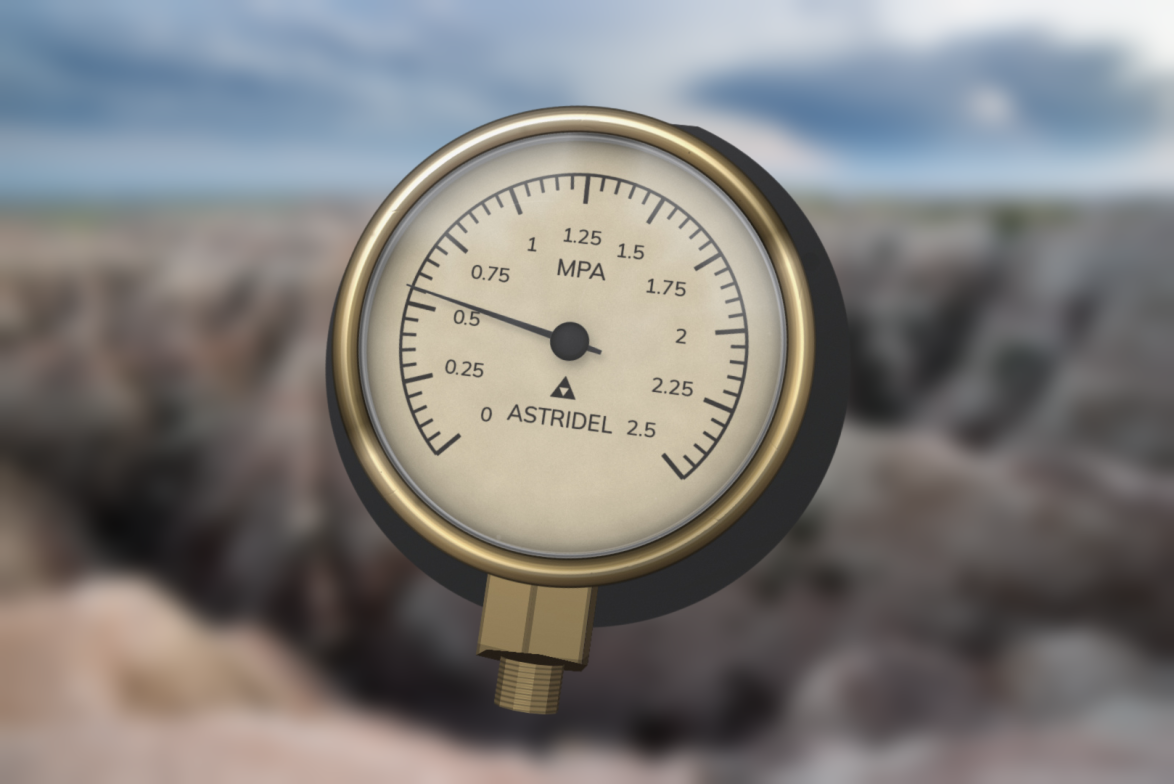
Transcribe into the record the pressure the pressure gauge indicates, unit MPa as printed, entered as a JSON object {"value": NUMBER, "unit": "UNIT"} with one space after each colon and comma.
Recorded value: {"value": 0.55, "unit": "MPa"}
